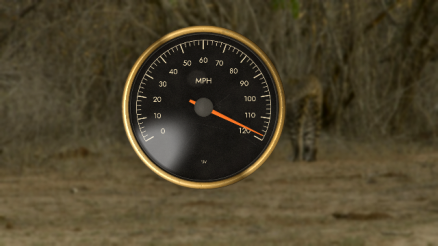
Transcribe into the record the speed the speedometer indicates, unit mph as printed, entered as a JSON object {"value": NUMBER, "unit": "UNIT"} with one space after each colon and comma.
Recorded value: {"value": 118, "unit": "mph"}
